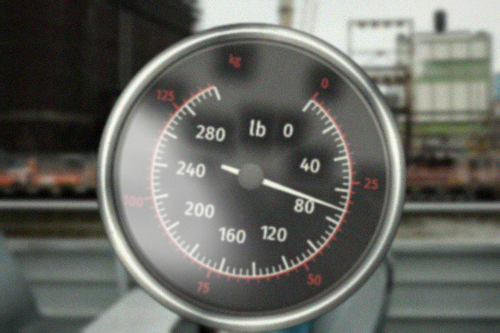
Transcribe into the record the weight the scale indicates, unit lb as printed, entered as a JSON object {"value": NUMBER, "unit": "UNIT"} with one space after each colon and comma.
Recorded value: {"value": 72, "unit": "lb"}
